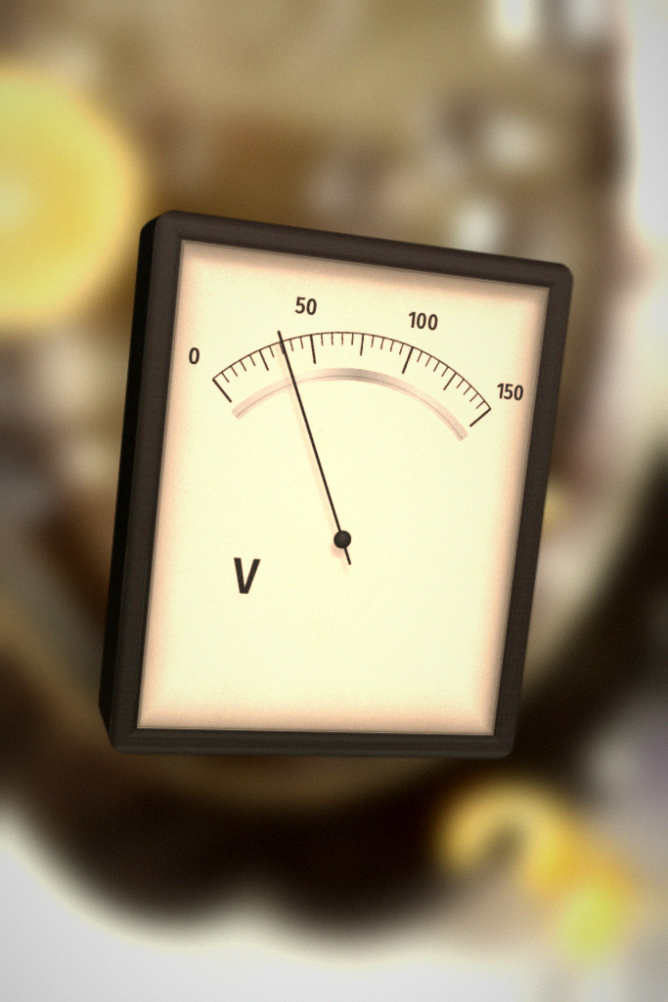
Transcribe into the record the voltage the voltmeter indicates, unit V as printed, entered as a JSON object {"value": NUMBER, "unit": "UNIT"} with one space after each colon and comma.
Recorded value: {"value": 35, "unit": "V"}
